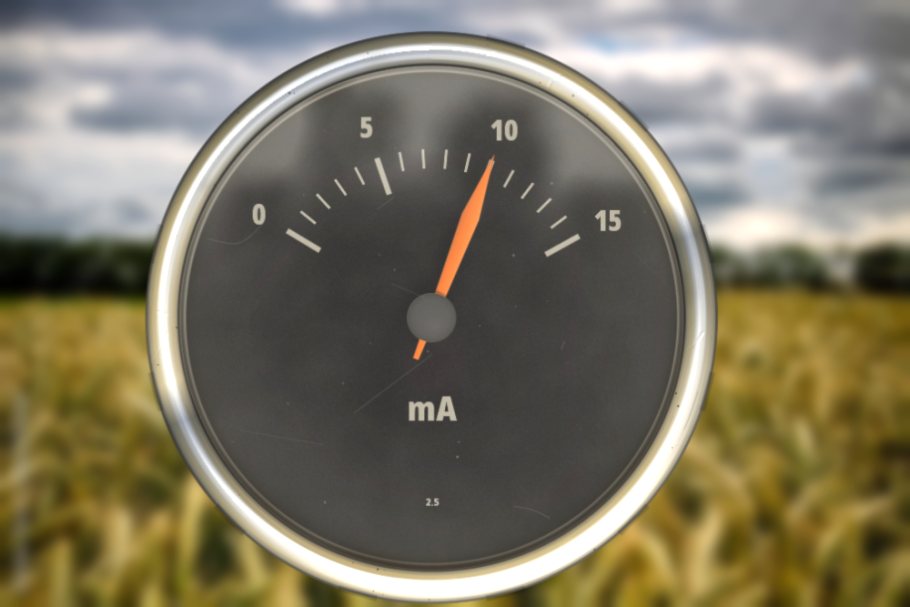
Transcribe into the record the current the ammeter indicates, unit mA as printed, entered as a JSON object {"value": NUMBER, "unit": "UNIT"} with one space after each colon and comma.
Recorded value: {"value": 10, "unit": "mA"}
